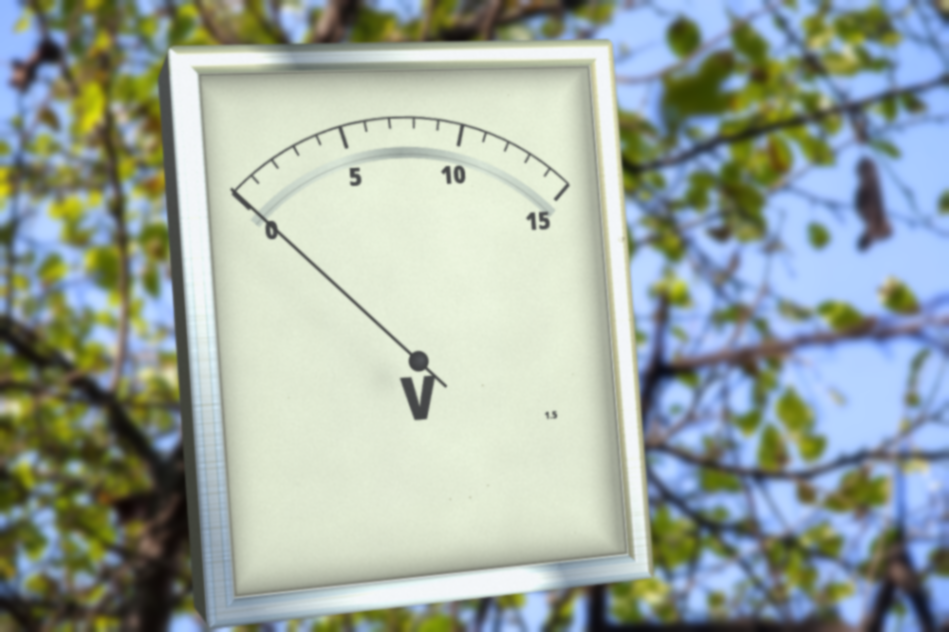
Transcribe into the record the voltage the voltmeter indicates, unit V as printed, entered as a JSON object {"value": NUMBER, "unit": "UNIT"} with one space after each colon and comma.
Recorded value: {"value": 0, "unit": "V"}
